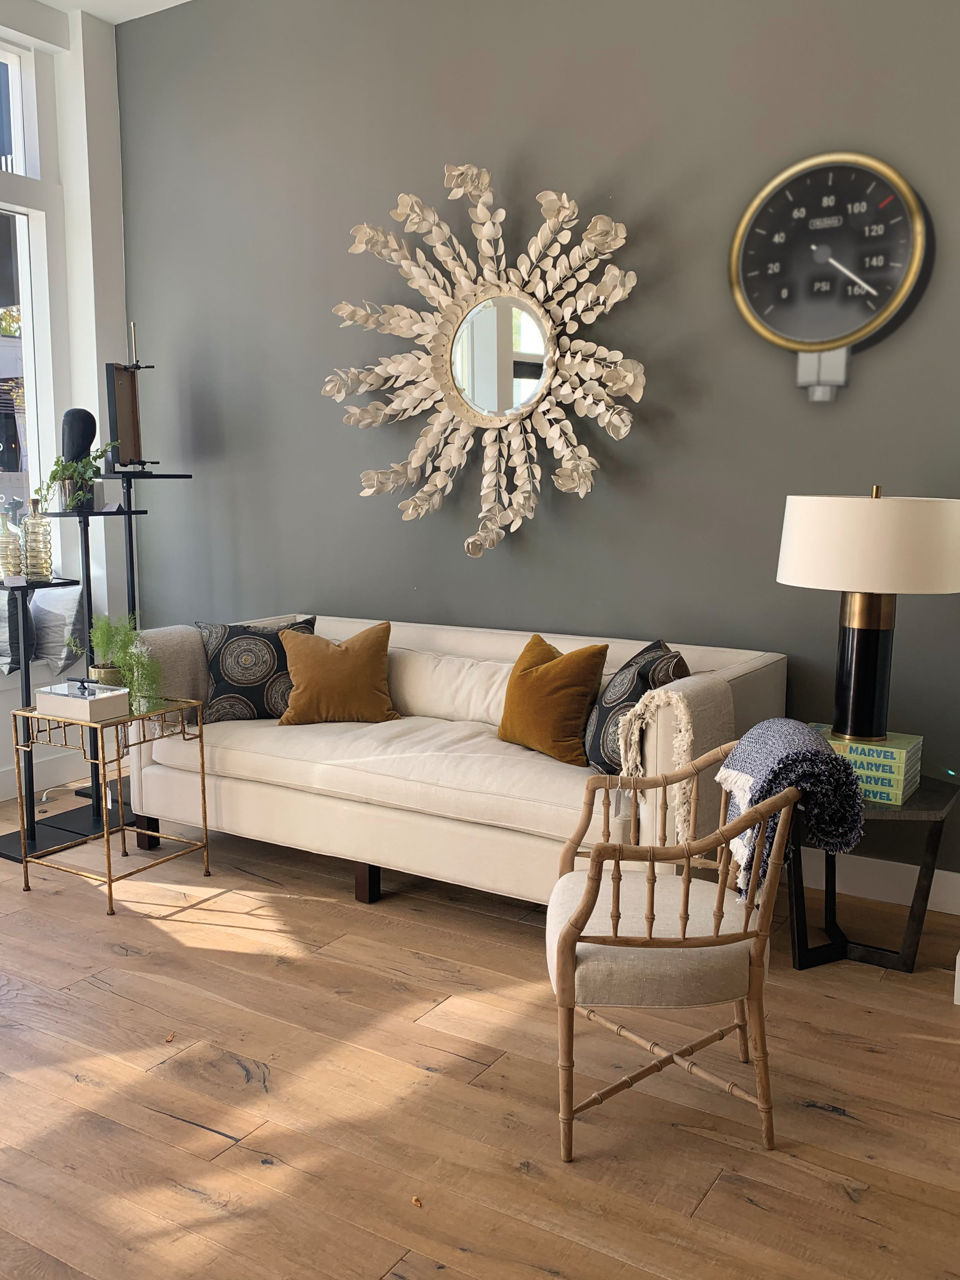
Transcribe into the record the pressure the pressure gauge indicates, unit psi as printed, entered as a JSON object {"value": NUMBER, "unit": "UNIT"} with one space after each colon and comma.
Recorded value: {"value": 155, "unit": "psi"}
